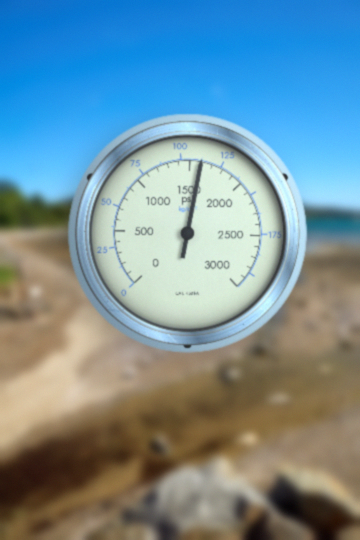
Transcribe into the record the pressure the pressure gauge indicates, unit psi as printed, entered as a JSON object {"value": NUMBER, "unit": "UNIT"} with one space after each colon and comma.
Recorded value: {"value": 1600, "unit": "psi"}
